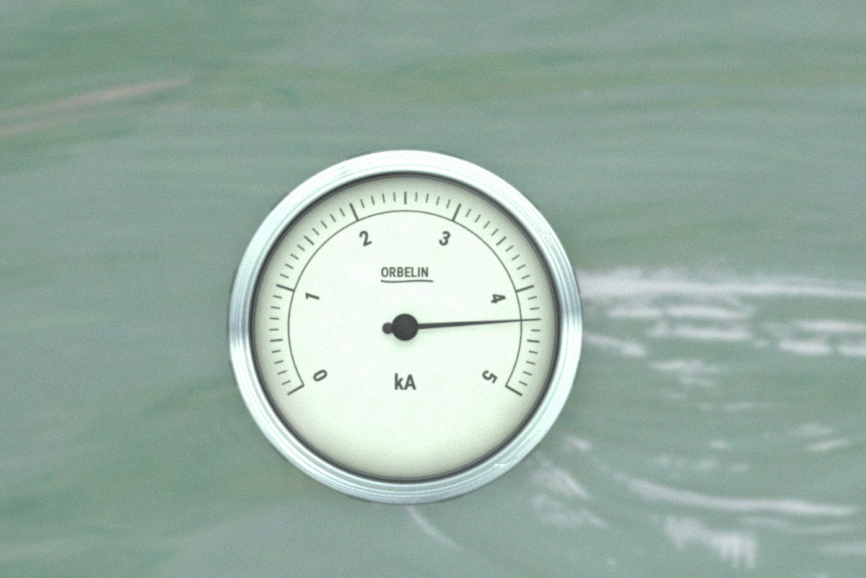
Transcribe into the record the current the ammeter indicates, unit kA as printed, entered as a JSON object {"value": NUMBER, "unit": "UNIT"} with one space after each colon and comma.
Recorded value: {"value": 4.3, "unit": "kA"}
